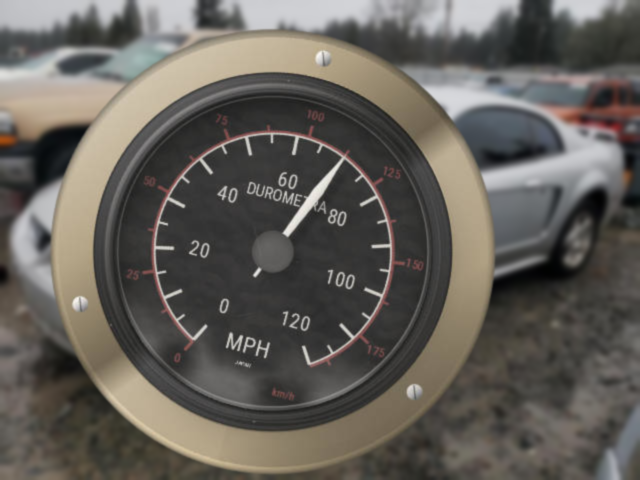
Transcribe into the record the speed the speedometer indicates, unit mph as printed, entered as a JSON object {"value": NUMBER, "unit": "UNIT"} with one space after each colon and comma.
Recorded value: {"value": 70, "unit": "mph"}
